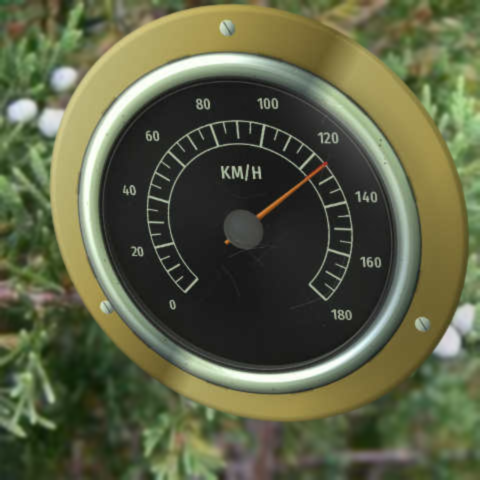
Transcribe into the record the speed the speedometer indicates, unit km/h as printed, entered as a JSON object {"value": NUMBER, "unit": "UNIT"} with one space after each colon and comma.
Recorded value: {"value": 125, "unit": "km/h"}
